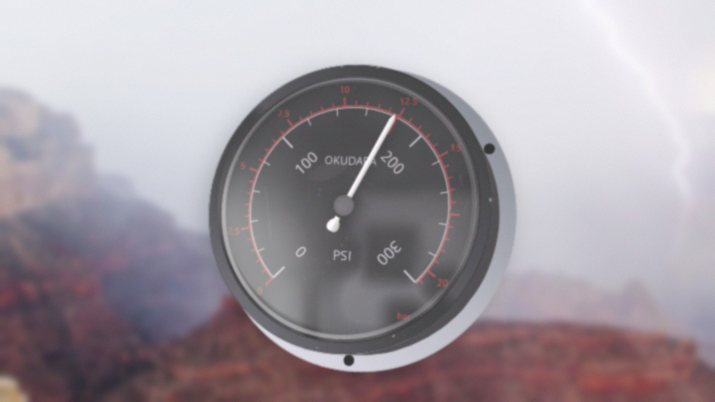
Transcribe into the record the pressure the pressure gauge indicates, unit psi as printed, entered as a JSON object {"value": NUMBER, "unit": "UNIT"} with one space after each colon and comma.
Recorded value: {"value": 180, "unit": "psi"}
